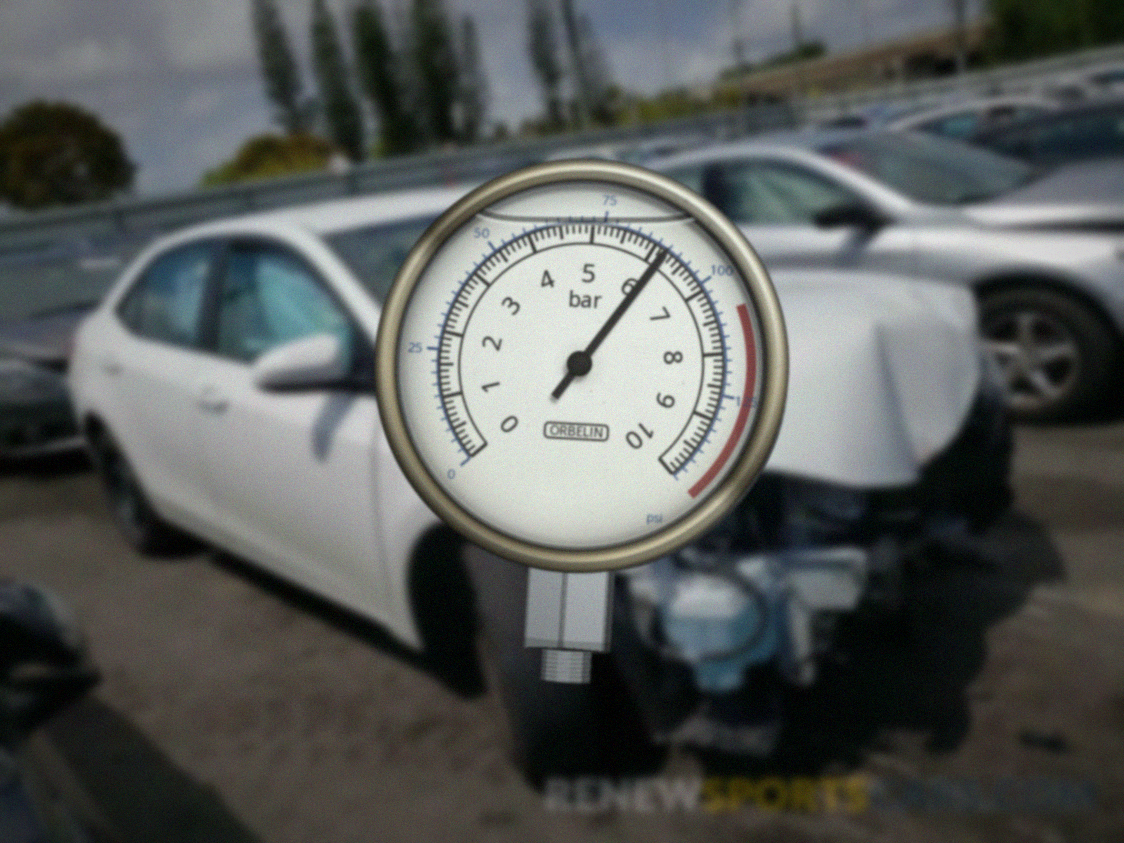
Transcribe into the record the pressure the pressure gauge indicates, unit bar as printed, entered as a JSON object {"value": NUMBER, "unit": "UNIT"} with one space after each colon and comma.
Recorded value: {"value": 6.2, "unit": "bar"}
